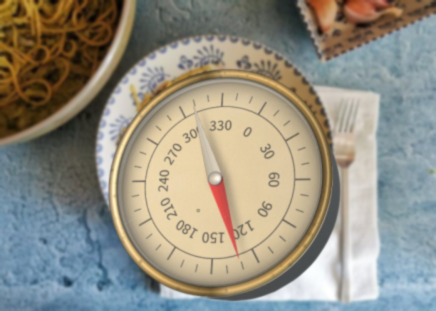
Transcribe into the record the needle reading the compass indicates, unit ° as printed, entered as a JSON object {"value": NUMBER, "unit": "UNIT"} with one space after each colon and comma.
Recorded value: {"value": 130, "unit": "°"}
